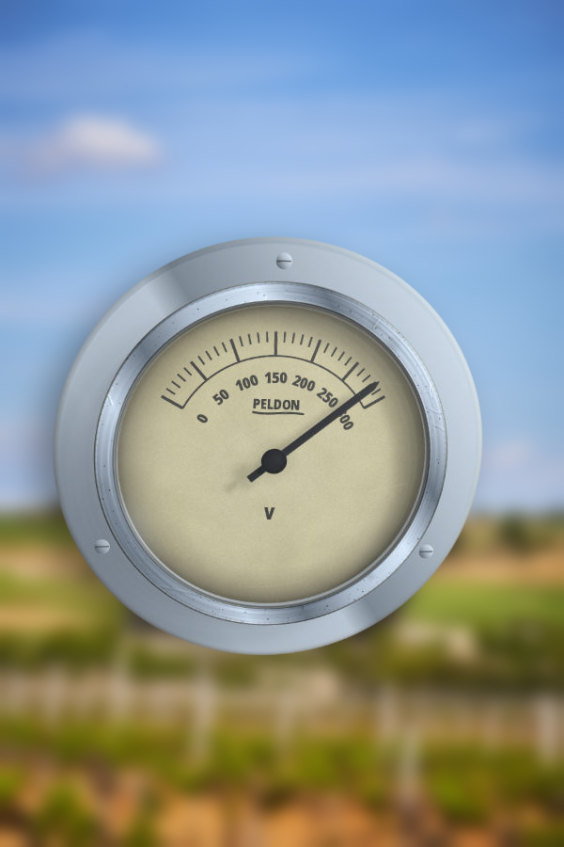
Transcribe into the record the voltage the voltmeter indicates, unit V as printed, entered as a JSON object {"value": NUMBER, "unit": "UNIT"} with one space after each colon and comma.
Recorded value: {"value": 280, "unit": "V"}
